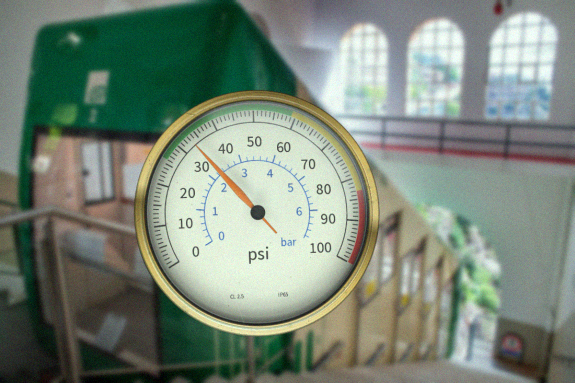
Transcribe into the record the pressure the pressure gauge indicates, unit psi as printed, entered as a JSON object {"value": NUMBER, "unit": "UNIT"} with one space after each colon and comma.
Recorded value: {"value": 33, "unit": "psi"}
